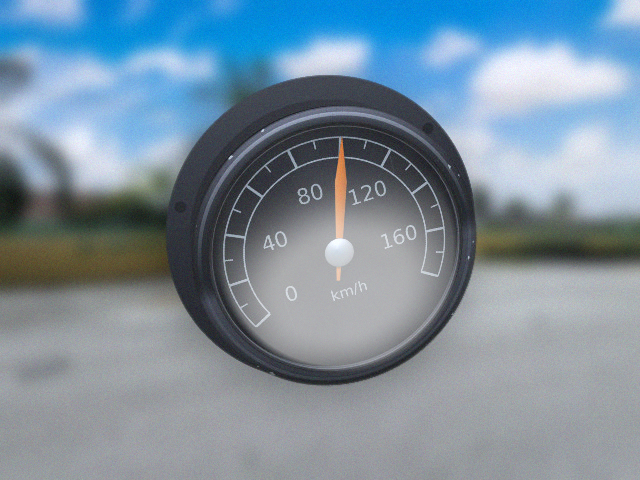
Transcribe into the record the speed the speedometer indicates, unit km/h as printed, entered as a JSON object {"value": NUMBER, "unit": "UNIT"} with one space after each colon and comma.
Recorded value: {"value": 100, "unit": "km/h"}
